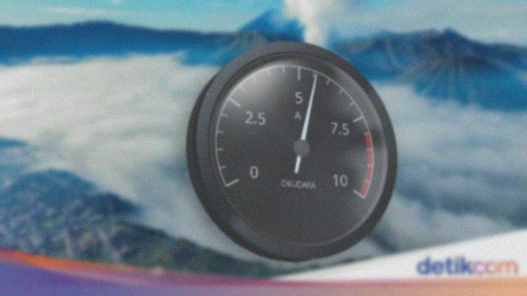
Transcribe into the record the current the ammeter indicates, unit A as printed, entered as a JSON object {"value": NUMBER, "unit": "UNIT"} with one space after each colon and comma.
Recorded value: {"value": 5.5, "unit": "A"}
